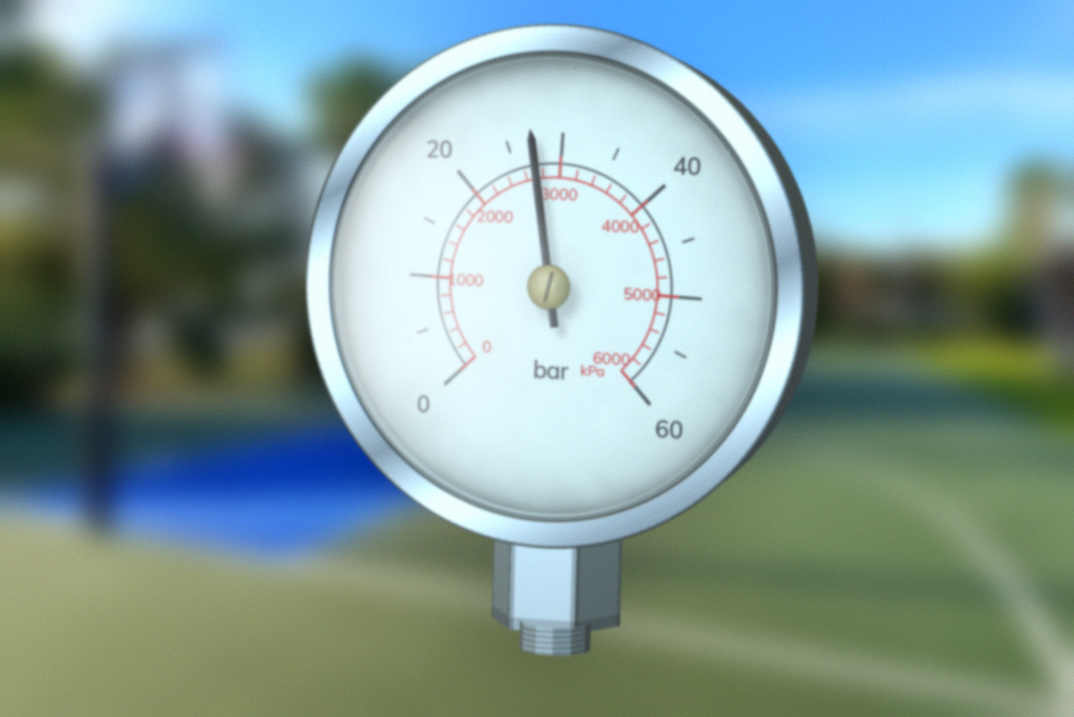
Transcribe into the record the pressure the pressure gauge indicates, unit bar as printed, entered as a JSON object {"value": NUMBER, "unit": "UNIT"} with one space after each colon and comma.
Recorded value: {"value": 27.5, "unit": "bar"}
